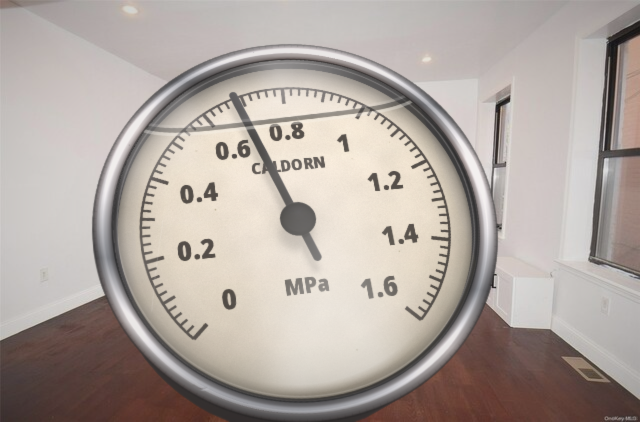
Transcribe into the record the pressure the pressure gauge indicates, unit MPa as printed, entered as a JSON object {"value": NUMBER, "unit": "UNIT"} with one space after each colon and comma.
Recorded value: {"value": 0.68, "unit": "MPa"}
